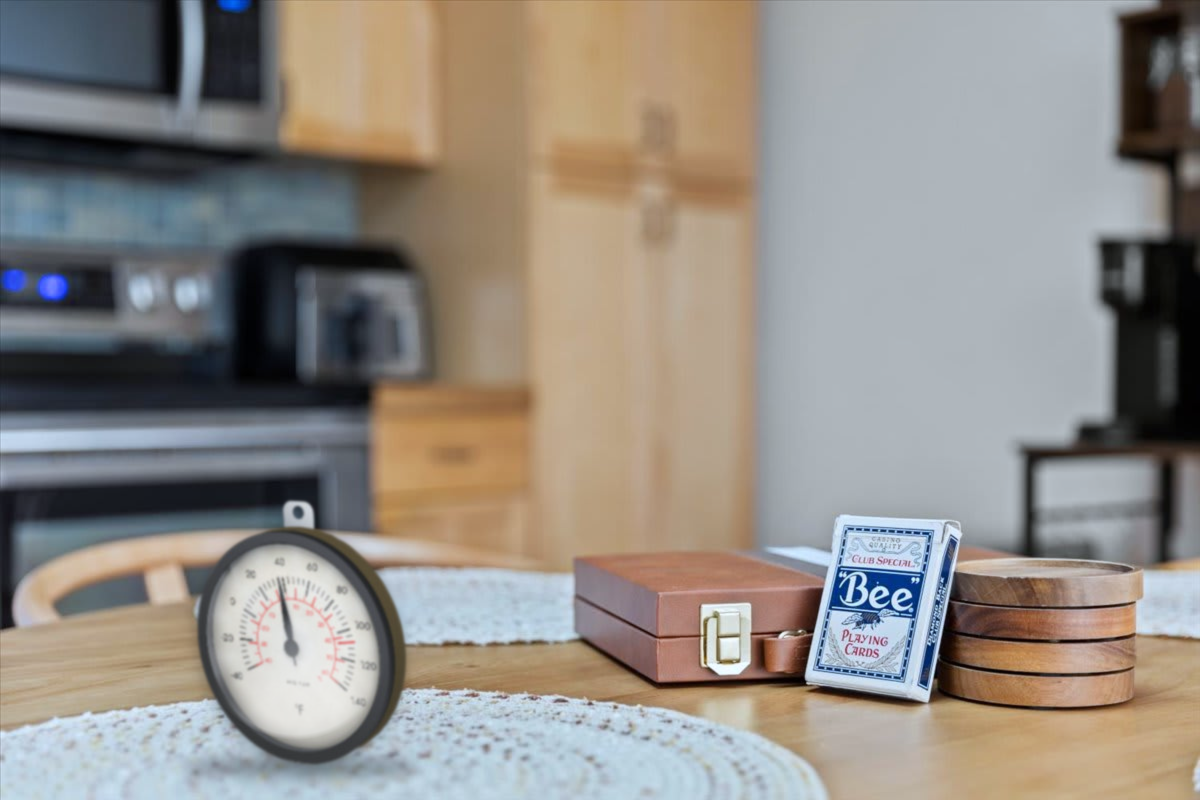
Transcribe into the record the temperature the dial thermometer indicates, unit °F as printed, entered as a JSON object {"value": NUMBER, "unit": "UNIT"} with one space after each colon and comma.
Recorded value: {"value": 40, "unit": "°F"}
